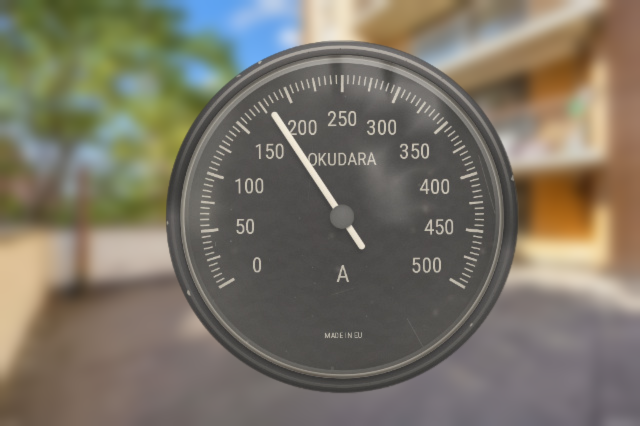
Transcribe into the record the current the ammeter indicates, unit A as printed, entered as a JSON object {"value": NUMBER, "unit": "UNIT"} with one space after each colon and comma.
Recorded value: {"value": 180, "unit": "A"}
